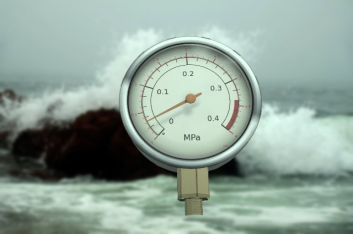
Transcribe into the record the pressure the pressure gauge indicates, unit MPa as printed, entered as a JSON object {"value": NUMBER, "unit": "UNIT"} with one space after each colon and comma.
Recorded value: {"value": 0.03, "unit": "MPa"}
